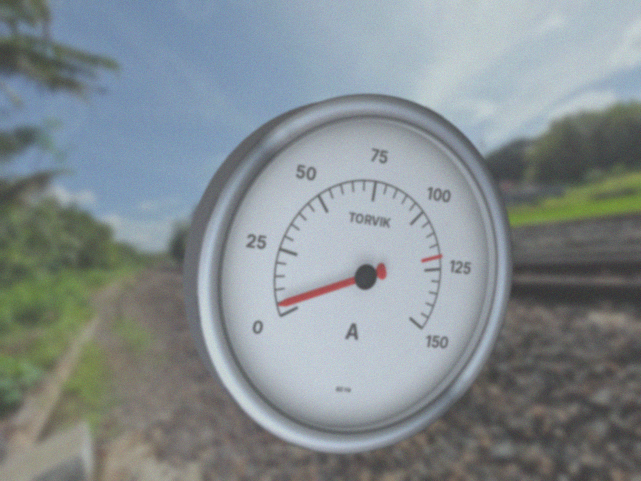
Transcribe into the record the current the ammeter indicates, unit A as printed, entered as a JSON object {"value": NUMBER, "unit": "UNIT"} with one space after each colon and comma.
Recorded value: {"value": 5, "unit": "A"}
